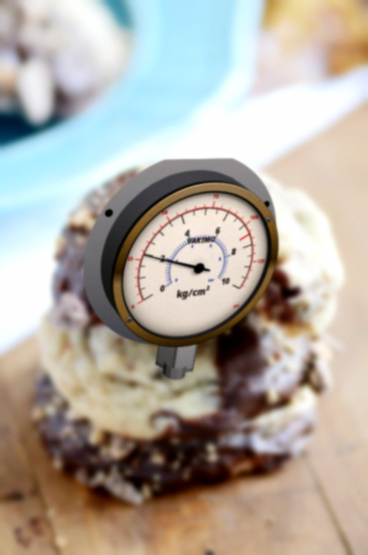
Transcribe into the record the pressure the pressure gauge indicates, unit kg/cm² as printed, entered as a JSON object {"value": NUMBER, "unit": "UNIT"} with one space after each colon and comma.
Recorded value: {"value": 2, "unit": "kg/cm²"}
